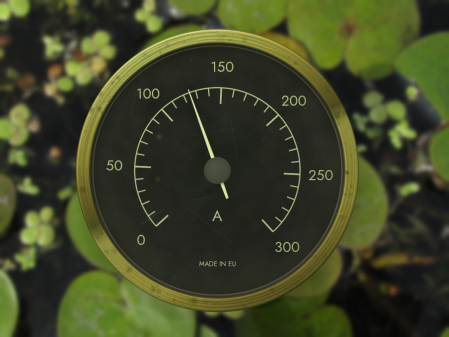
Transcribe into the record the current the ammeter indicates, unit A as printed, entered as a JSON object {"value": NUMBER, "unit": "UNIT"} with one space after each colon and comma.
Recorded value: {"value": 125, "unit": "A"}
